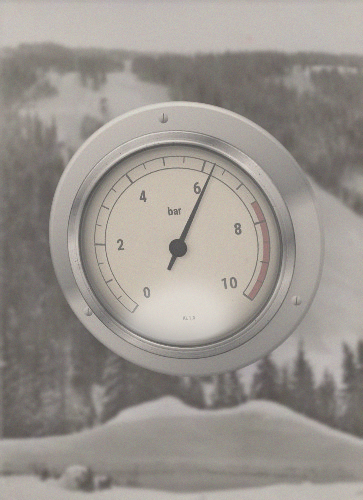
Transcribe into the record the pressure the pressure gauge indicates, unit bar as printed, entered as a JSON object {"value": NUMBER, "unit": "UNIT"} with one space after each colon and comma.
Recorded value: {"value": 6.25, "unit": "bar"}
